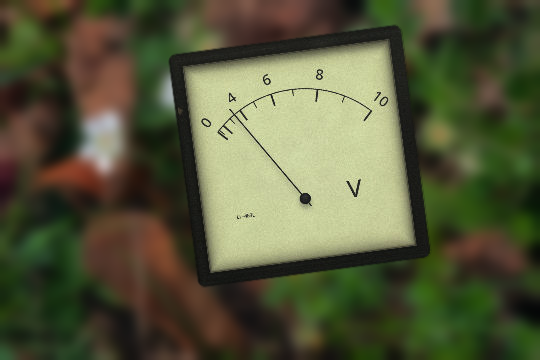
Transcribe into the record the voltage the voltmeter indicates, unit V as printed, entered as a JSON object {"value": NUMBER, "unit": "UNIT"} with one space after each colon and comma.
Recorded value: {"value": 3.5, "unit": "V"}
